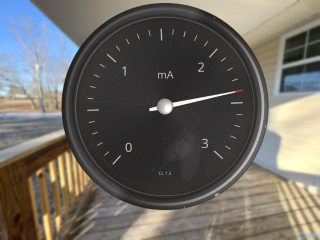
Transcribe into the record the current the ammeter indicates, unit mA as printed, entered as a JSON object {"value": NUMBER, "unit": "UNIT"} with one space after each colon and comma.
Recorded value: {"value": 2.4, "unit": "mA"}
